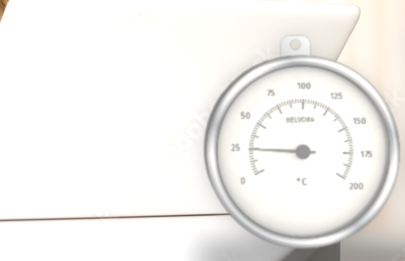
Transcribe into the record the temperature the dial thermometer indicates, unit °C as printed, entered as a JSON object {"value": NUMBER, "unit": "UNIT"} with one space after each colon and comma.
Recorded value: {"value": 25, "unit": "°C"}
